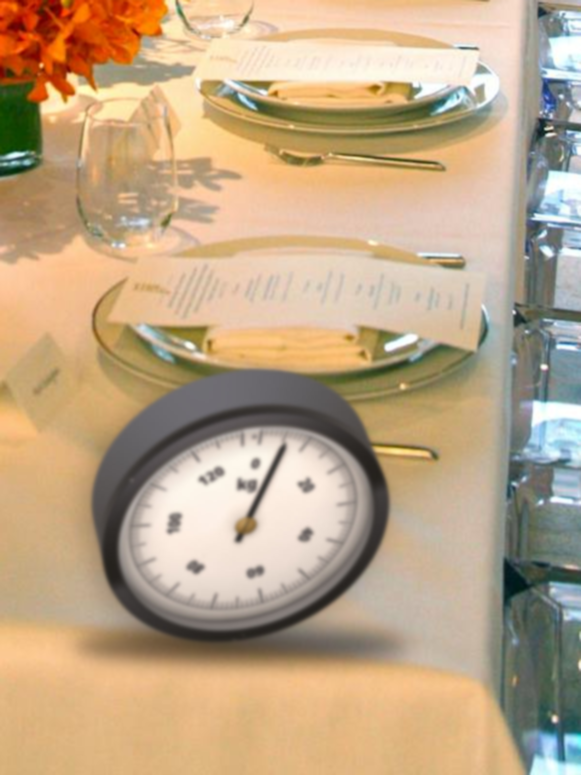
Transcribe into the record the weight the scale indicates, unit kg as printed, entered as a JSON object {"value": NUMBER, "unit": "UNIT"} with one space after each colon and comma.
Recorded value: {"value": 5, "unit": "kg"}
